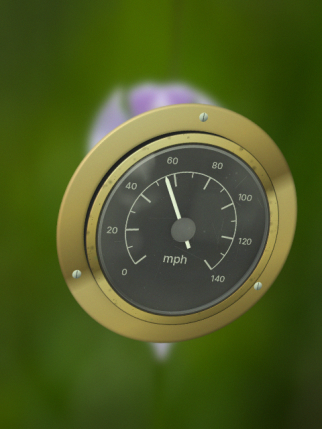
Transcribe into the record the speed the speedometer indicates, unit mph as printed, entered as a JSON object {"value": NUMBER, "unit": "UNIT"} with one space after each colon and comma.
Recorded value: {"value": 55, "unit": "mph"}
